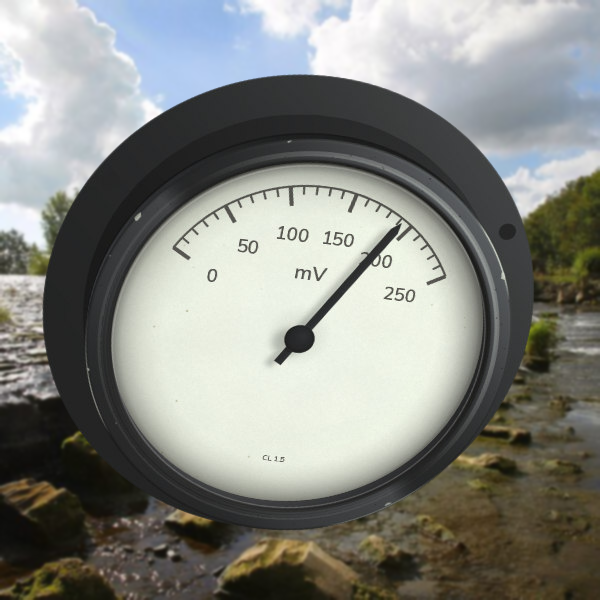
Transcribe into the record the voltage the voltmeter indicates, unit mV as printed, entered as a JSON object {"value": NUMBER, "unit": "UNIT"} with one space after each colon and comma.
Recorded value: {"value": 190, "unit": "mV"}
